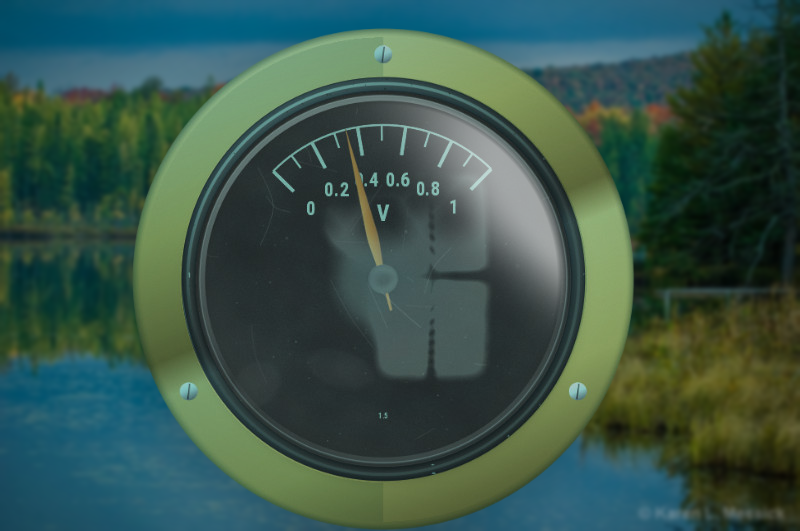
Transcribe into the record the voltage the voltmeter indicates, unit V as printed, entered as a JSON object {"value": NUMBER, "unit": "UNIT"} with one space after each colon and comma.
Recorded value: {"value": 0.35, "unit": "V"}
